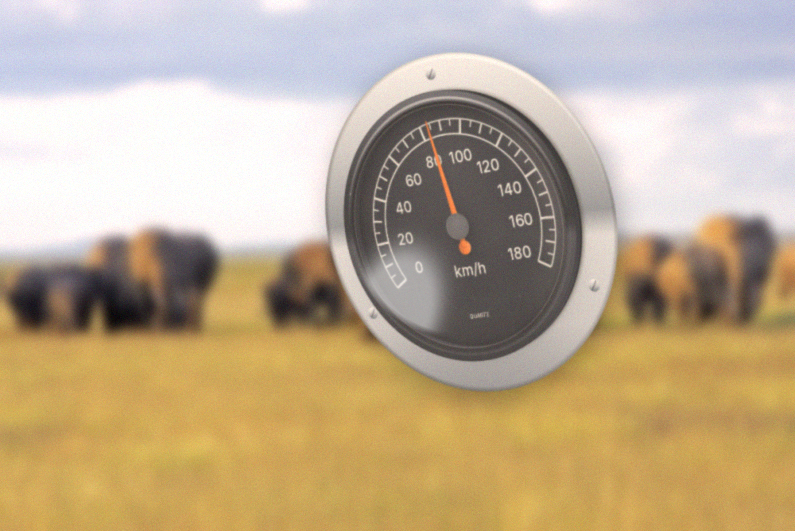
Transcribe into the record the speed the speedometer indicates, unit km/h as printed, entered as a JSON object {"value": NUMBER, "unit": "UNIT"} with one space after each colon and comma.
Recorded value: {"value": 85, "unit": "km/h"}
